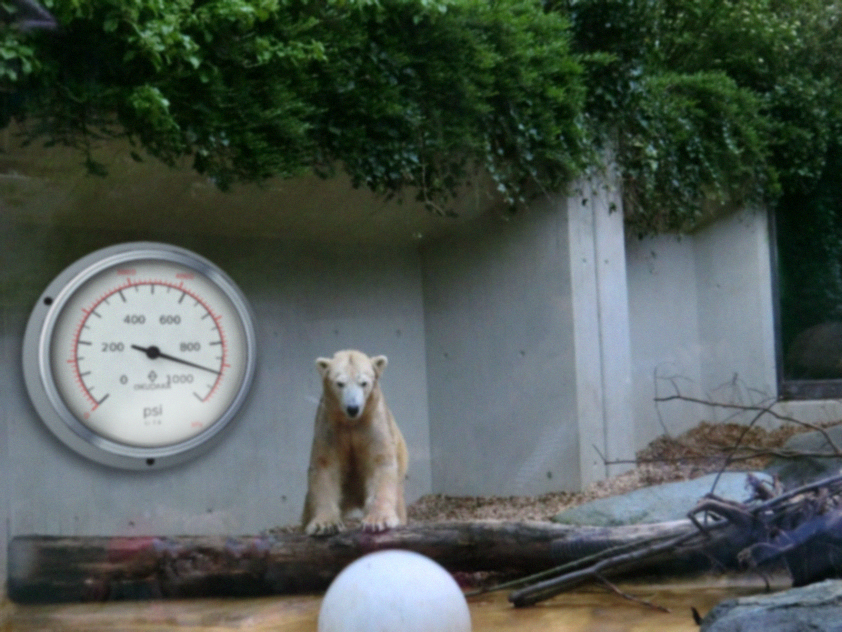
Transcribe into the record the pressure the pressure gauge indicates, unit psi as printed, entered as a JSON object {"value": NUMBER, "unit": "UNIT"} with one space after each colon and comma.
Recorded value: {"value": 900, "unit": "psi"}
